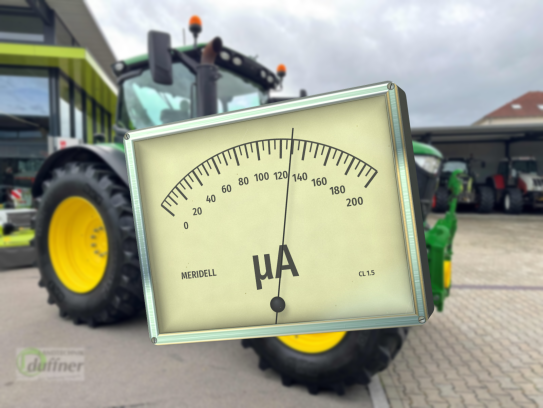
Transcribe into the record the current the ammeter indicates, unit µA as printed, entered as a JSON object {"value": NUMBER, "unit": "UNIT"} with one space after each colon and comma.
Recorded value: {"value": 130, "unit": "µA"}
